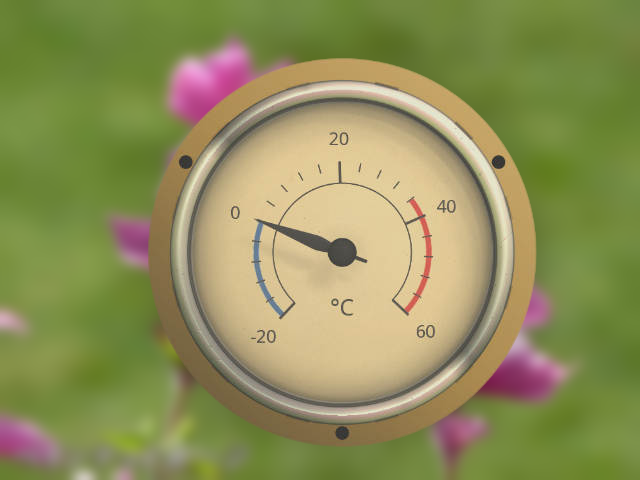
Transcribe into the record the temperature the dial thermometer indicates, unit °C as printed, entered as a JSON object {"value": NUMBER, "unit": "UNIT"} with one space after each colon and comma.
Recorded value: {"value": 0, "unit": "°C"}
